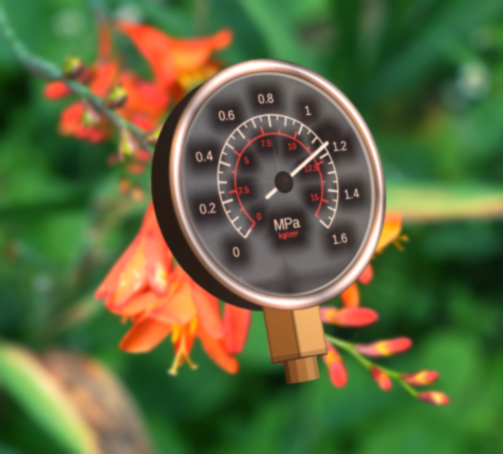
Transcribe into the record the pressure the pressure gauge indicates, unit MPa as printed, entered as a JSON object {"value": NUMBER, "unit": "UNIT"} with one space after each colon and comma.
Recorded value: {"value": 1.15, "unit": "MPa"}
